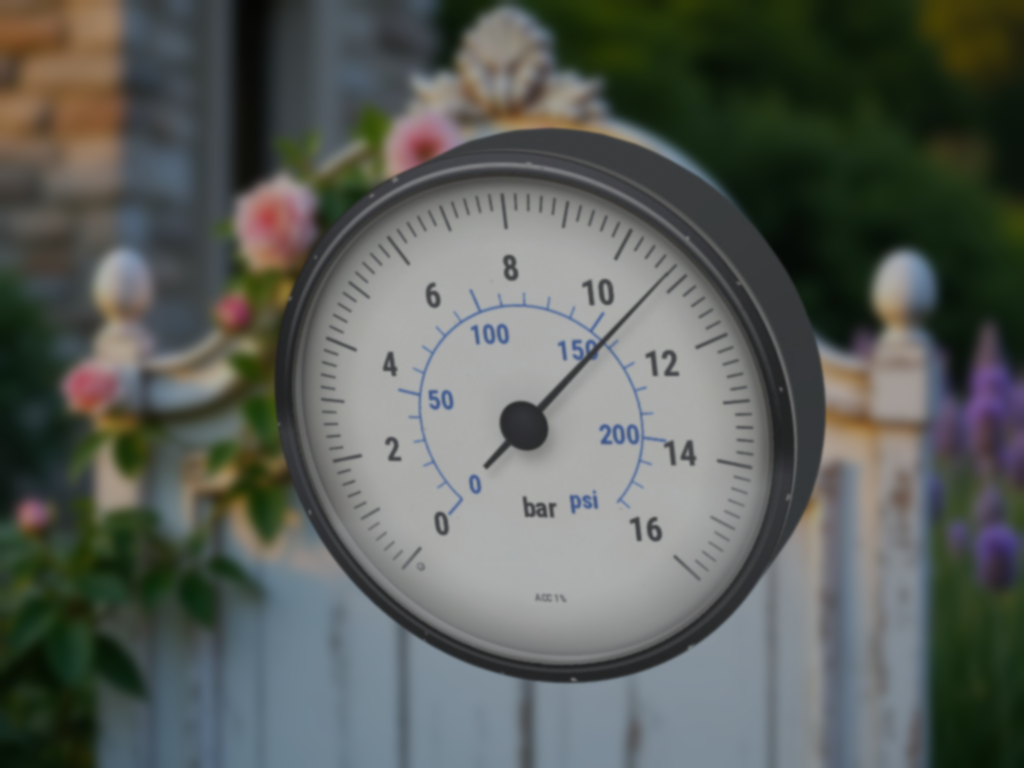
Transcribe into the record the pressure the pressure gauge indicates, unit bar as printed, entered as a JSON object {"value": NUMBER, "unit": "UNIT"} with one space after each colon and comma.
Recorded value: {"value": 10.8, "unit": "bar"}
